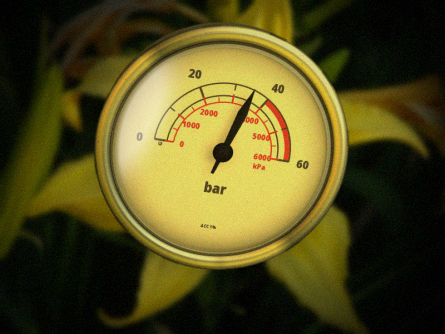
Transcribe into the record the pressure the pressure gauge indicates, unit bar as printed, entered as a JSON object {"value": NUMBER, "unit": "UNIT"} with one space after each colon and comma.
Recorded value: {"value": 35, "unit": "bar"}
